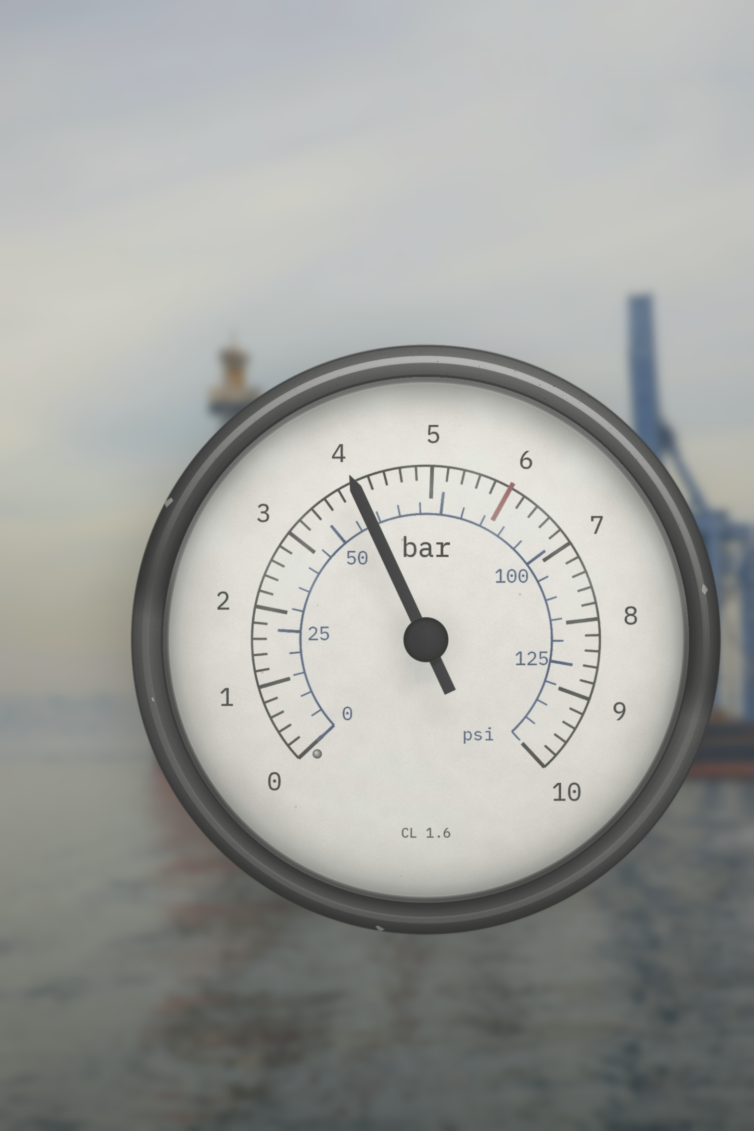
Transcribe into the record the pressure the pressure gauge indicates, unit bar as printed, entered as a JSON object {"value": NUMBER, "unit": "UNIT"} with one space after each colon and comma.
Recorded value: {"value": 4, "unit": "bar"}
